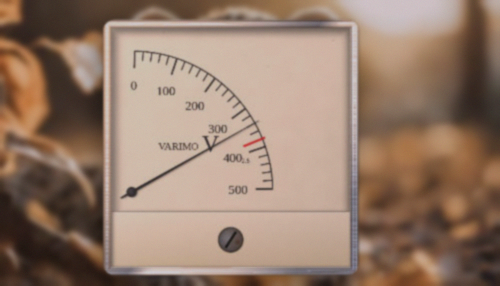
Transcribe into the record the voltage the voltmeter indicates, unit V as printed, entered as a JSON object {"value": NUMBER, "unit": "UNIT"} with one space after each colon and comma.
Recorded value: {"value": 340, "unit": "V"}
